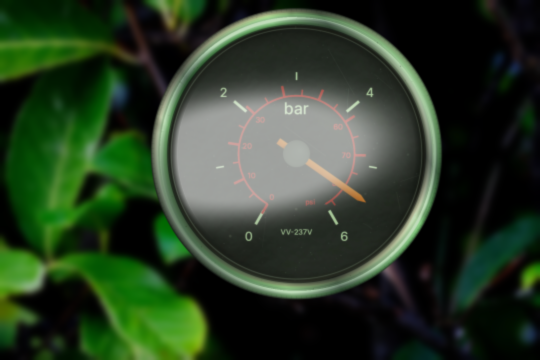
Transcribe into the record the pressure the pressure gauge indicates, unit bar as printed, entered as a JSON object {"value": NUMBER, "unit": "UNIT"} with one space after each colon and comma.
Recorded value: {"value": 5.5, "unit": "bar"}
